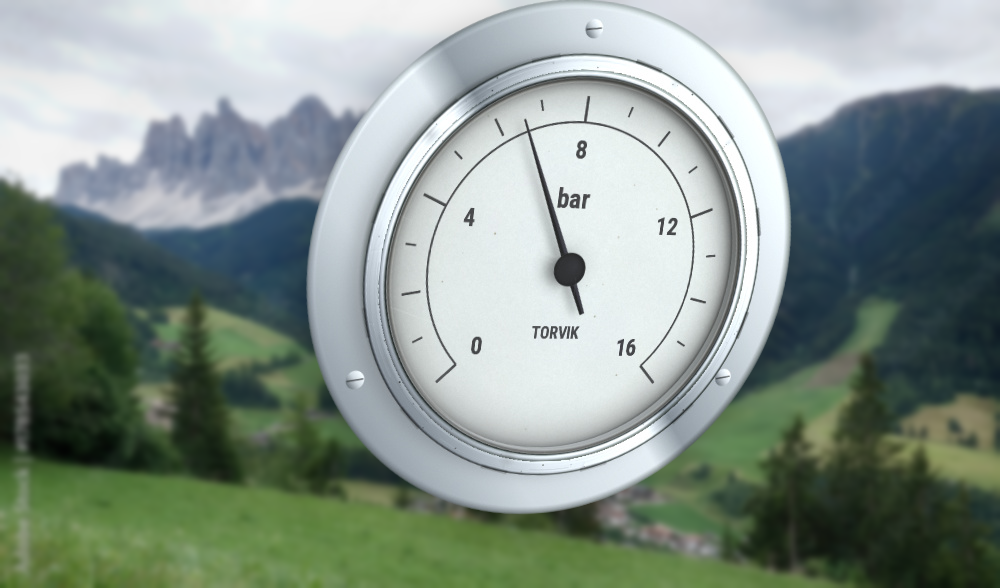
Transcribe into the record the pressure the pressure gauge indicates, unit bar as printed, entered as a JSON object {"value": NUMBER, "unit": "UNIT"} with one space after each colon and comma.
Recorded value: {"value": 6.5, "unit": "bar"}
